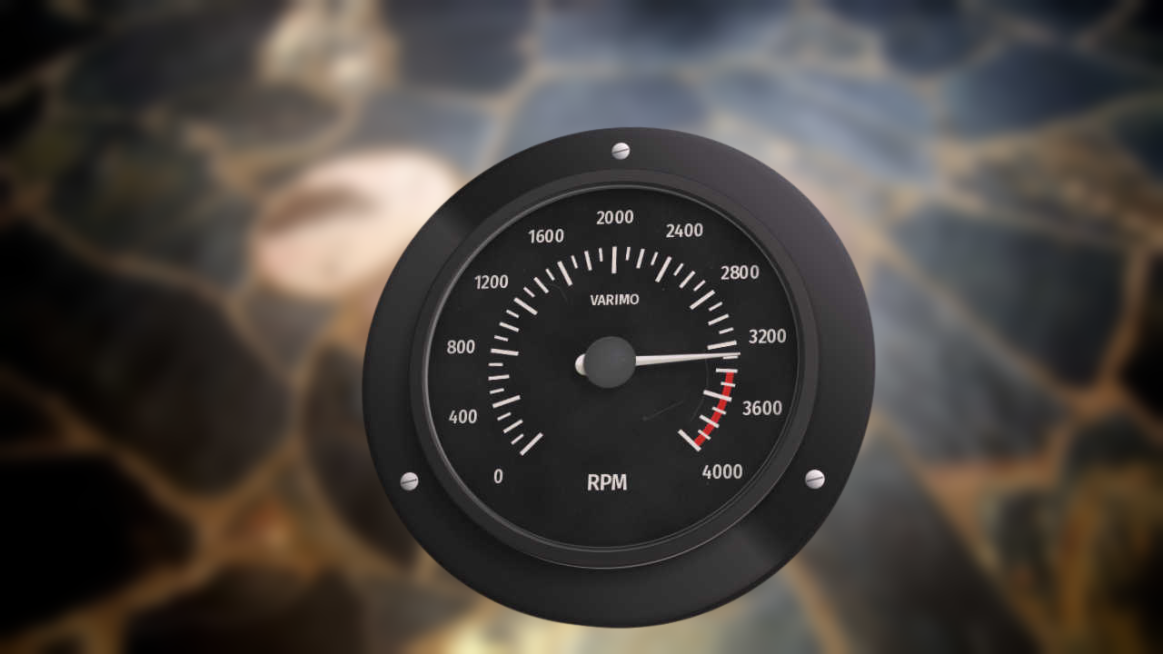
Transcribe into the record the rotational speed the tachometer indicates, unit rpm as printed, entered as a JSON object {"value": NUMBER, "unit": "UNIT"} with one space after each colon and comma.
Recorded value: {"value": 3300, "unit": "rpm"}
